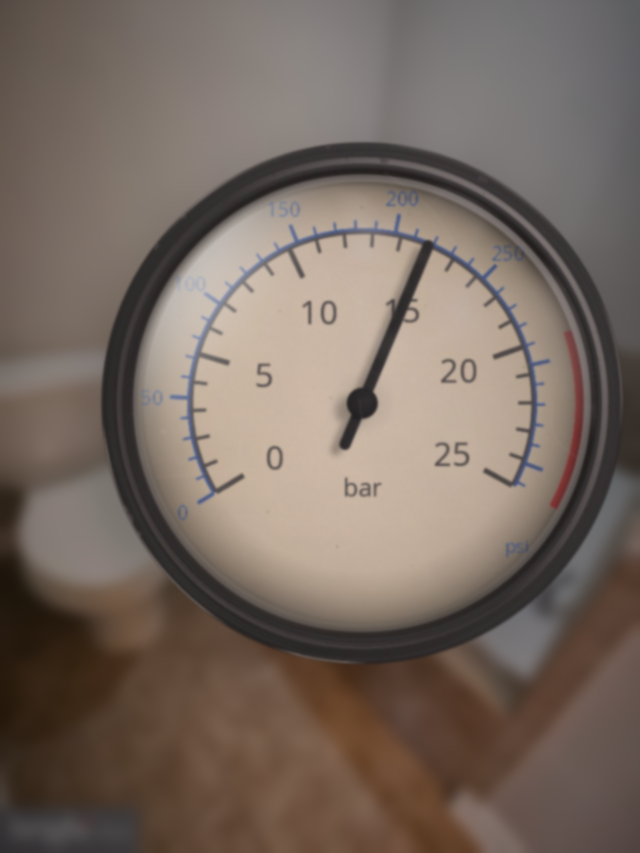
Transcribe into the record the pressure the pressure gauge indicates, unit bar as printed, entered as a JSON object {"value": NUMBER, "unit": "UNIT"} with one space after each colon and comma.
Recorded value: {"value": 15, "unit": "bar"}
